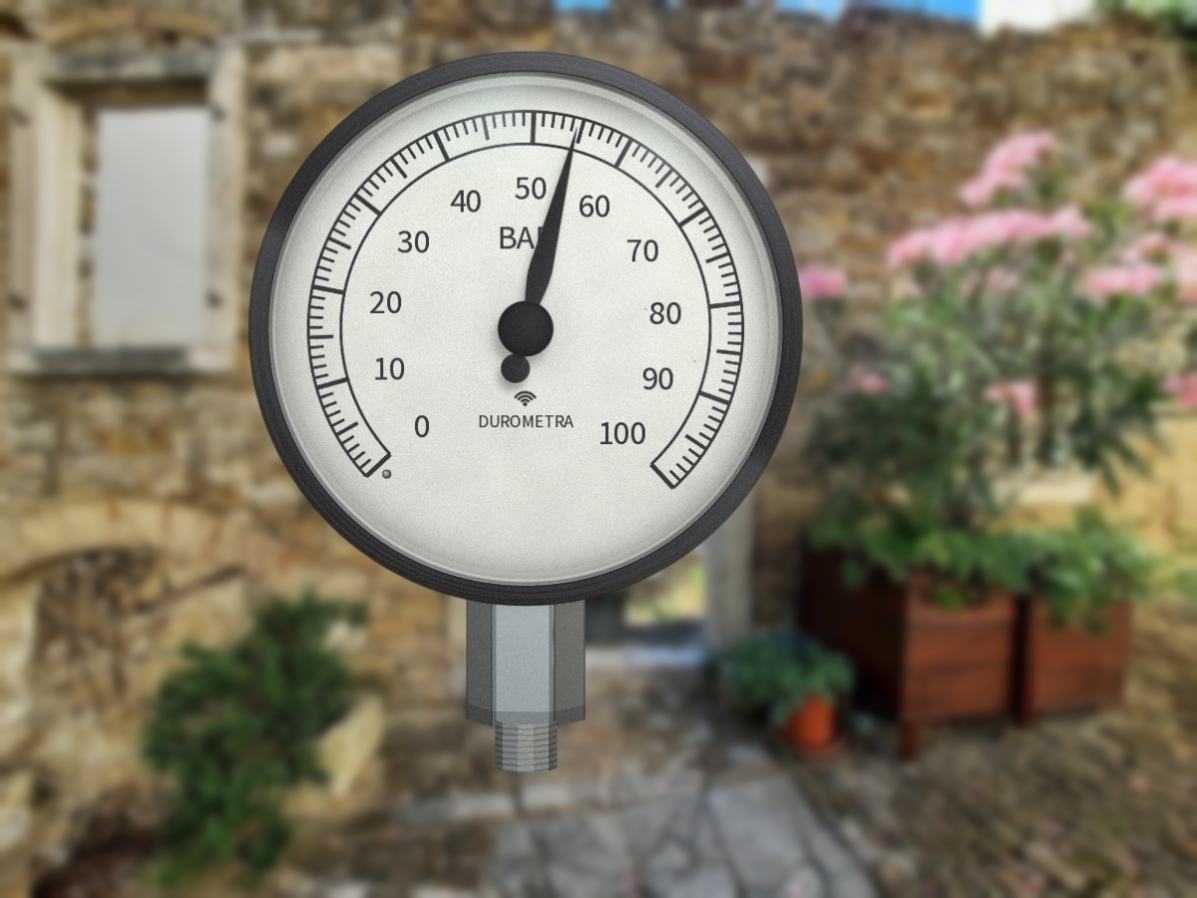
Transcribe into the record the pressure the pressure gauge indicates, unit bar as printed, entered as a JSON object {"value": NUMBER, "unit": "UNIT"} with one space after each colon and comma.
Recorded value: {"value": 54.5, "unit": "bar"}
